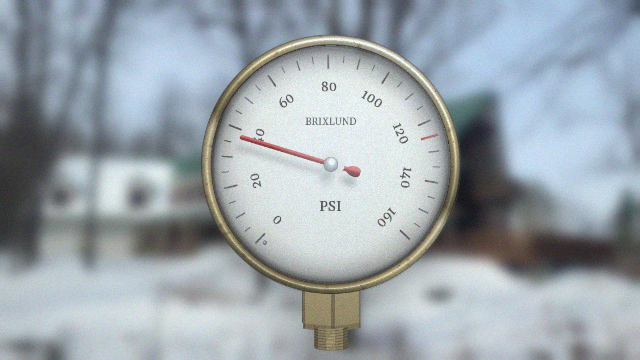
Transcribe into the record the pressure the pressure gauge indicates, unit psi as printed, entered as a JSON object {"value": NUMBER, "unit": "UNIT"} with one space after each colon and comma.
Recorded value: {"value": 37.5, "unit": "psi"}
